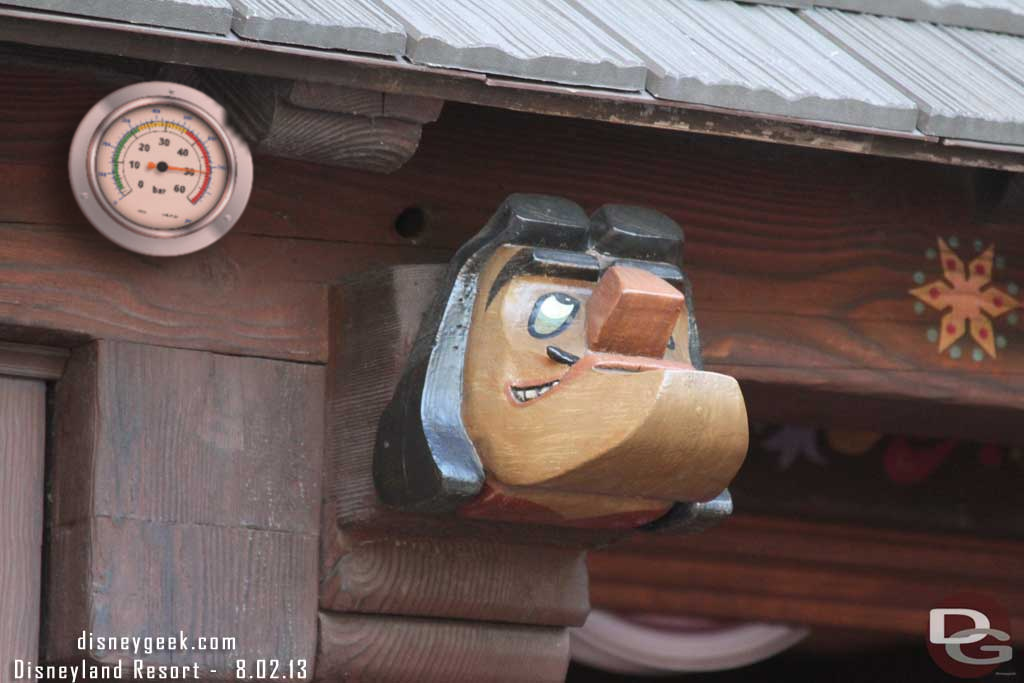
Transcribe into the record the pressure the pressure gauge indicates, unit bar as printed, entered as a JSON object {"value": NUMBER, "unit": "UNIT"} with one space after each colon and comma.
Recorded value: {"value": 50, "unit": "bar"}
